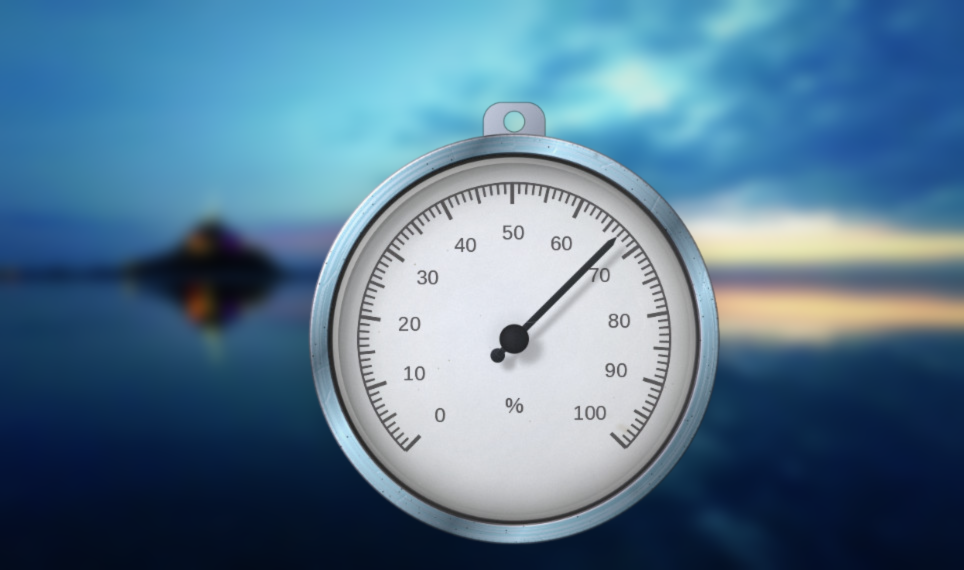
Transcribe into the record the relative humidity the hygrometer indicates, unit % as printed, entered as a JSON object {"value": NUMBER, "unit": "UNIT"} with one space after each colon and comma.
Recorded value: {"value": 67, "unit": "%"}
